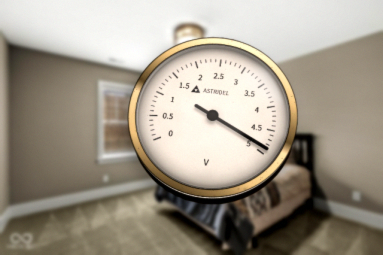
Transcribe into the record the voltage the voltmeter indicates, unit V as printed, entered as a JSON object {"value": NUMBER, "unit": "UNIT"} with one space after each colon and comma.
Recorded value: {"value": 4.9, "unit": "V"}
